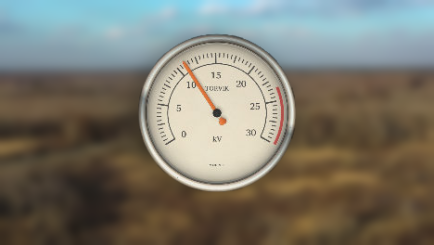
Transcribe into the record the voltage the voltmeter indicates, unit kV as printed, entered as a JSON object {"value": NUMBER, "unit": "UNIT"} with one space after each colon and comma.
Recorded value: {"value": 11, "unit": "kV"}
